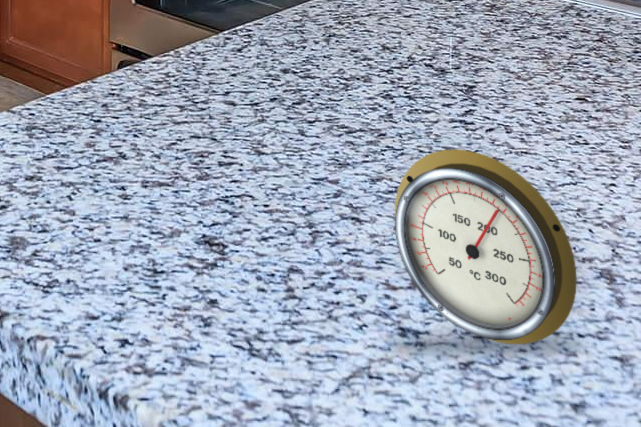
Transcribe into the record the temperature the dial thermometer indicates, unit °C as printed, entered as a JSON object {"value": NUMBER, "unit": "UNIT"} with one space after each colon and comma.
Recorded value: {"value": 200, "unit": "°C"}
